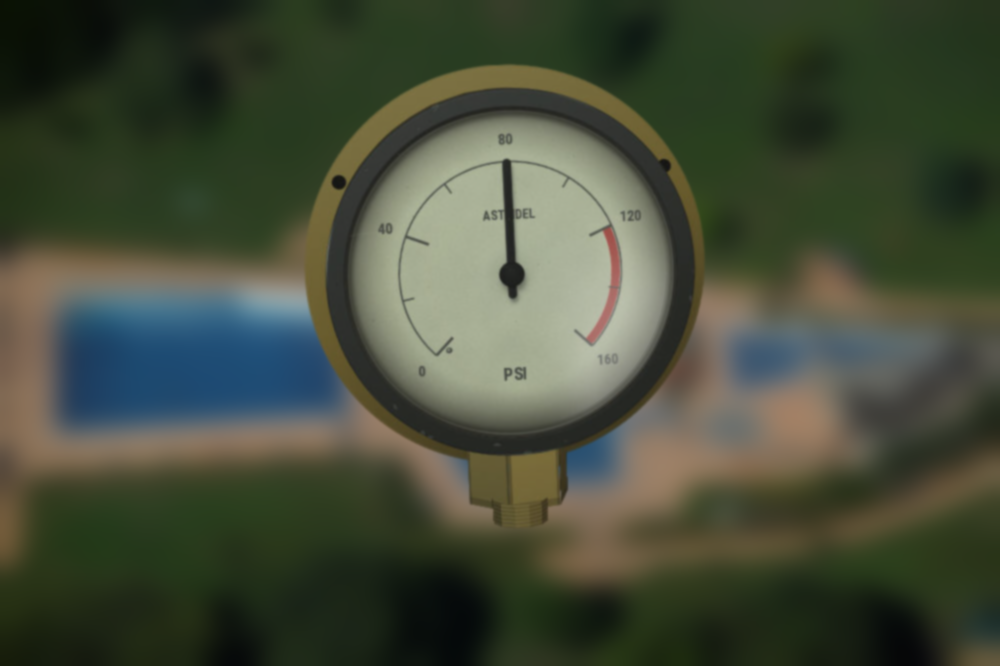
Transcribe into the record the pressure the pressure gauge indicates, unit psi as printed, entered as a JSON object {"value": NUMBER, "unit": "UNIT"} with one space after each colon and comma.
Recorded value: {"value": 80, "unit": "psi"}
